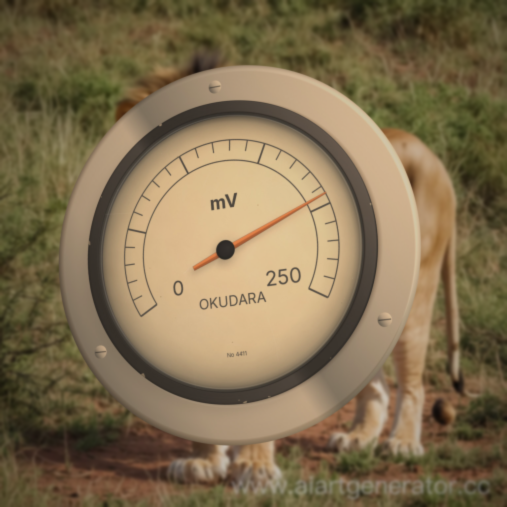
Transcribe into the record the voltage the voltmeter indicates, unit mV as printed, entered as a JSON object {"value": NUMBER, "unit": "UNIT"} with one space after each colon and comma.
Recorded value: {"value": 195, "unit": "mV"}
